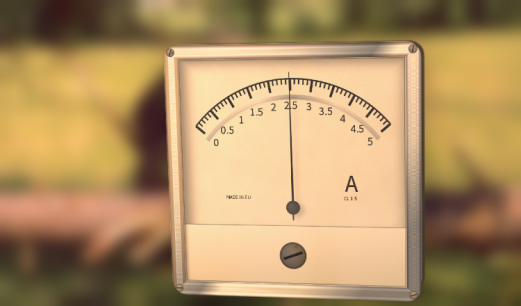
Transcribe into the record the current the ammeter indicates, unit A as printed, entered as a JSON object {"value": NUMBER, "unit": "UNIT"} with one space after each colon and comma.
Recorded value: {"value": 2.5, "unit": "A"}
